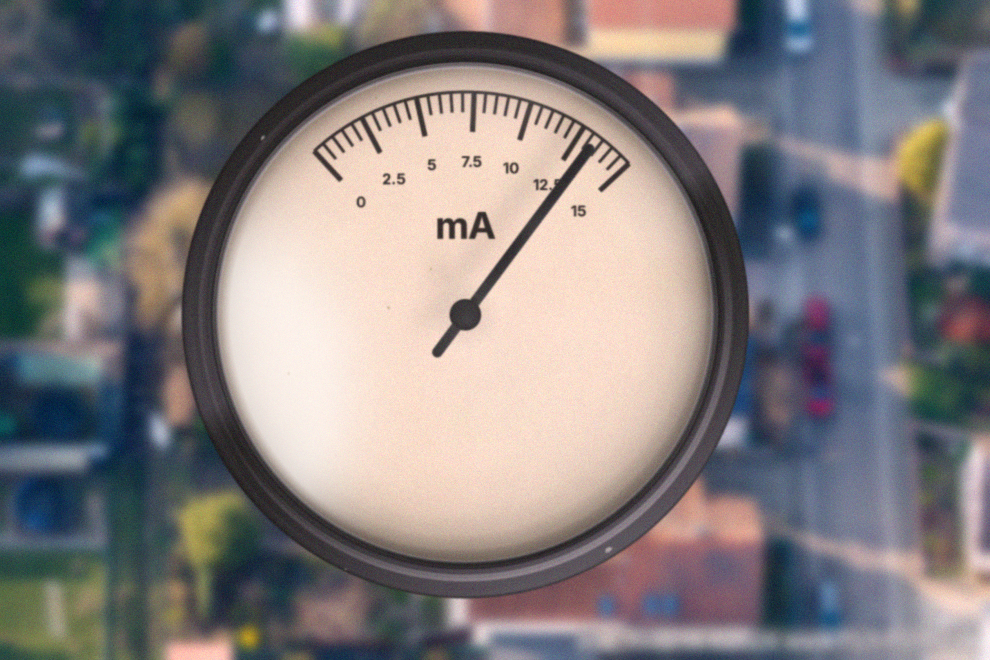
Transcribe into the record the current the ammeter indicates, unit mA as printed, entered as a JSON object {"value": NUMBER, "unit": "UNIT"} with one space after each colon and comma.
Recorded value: {"value": 13.25, "unit": "mA"}
